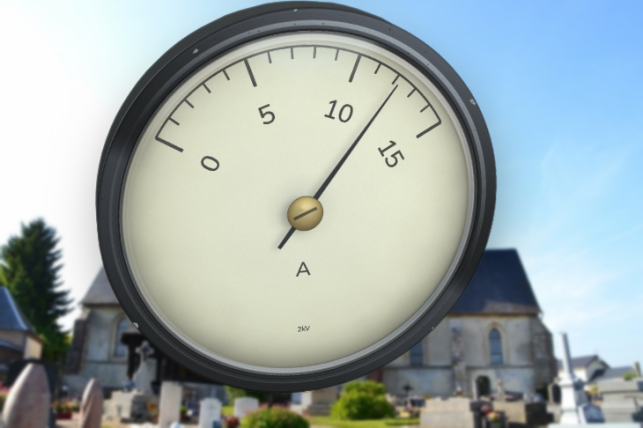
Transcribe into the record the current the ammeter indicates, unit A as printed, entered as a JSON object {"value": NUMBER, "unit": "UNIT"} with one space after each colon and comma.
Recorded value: {"value": 12, "unit": "A"}
